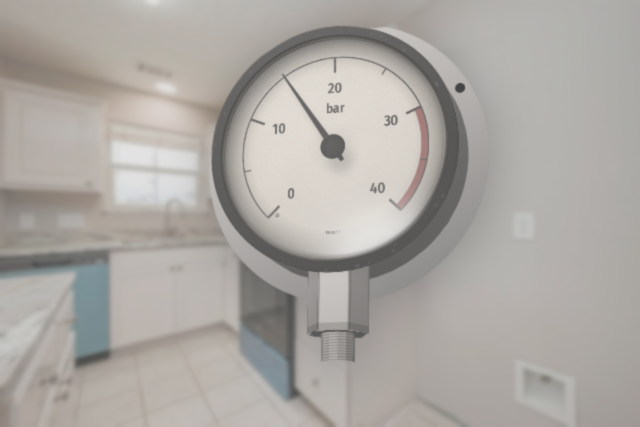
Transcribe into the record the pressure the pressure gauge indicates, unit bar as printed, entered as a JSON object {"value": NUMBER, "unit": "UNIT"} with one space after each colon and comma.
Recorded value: {"value": 15, "unit": "bar"}
